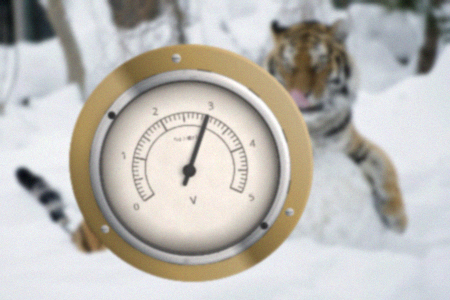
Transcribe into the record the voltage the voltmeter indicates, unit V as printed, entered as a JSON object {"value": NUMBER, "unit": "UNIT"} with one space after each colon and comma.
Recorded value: {"value": 3, "unit": "V"}
